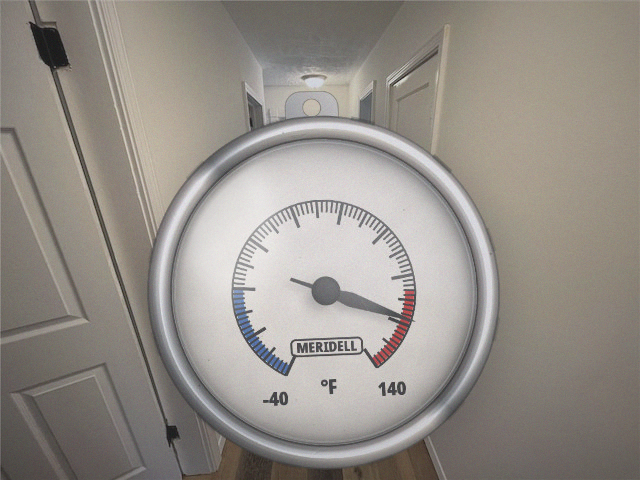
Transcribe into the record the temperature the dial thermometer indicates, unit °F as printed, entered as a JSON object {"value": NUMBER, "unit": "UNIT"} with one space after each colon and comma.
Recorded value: {"value": 118, "unit": "°F"}
